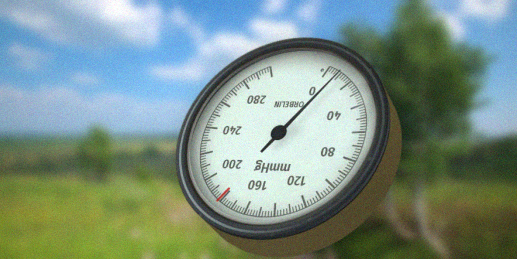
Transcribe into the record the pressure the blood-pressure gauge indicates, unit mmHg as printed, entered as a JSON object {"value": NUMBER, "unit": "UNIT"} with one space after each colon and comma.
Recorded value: {"value": 10, "unit": "mmHg"}
